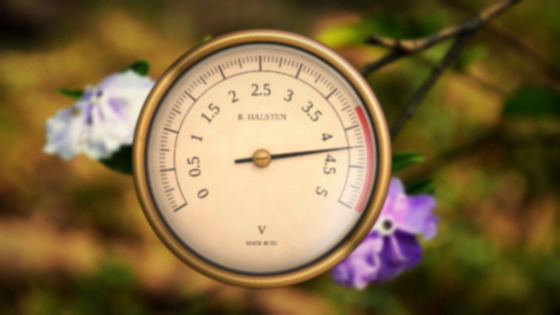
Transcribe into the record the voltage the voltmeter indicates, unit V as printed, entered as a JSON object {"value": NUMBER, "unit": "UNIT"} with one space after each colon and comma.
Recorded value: {"value": 4.25, "unit": "V"}
